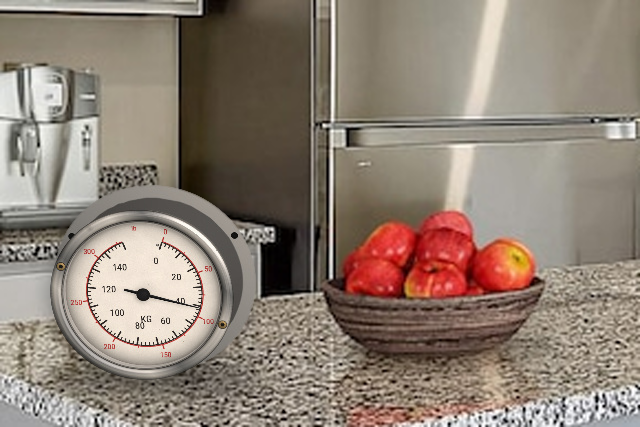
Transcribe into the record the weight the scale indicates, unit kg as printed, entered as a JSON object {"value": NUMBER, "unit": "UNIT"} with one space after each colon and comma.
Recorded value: {"value": 40, "unit": "kg"}
